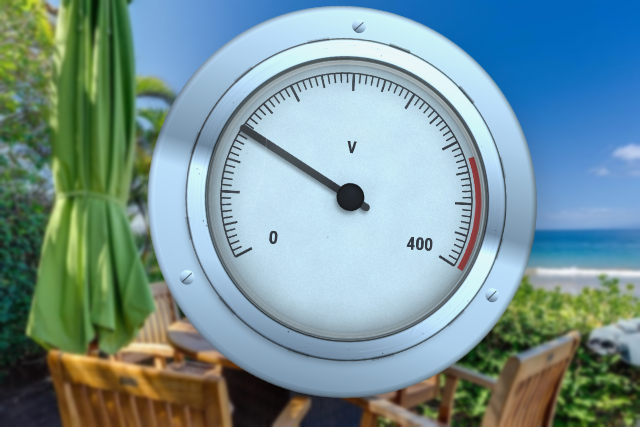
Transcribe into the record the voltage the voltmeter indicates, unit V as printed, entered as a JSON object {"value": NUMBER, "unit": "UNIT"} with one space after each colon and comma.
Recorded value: {"value": 100, "unit": "V"}
